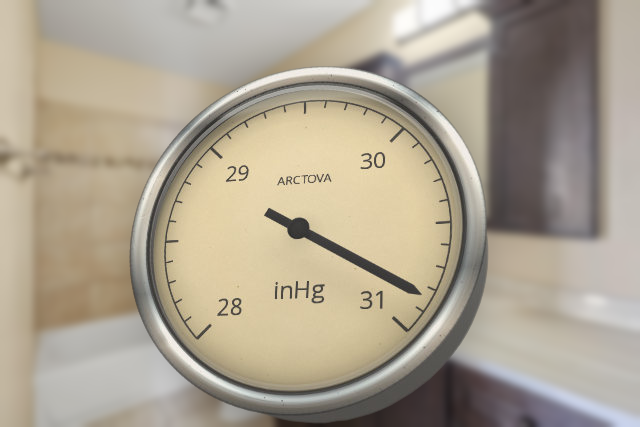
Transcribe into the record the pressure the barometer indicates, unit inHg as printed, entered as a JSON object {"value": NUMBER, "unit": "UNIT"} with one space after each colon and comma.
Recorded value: {"value": 30.85, "unit": "inHg"}
